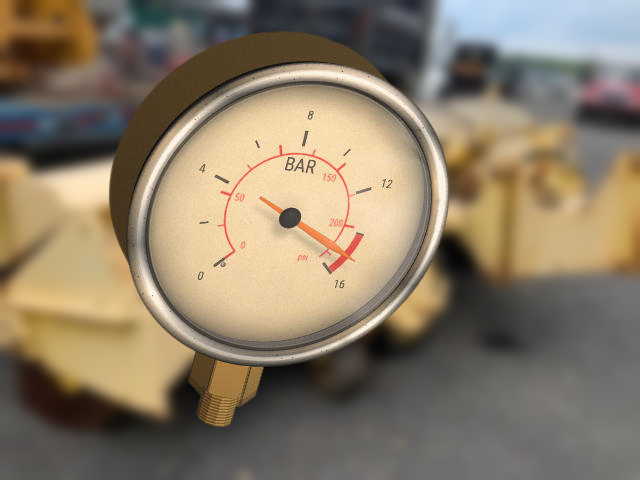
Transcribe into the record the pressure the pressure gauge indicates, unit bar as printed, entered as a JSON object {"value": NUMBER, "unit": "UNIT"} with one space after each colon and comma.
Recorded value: {"value": 15, "unit": "bar"}
